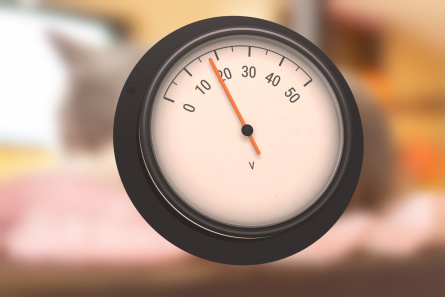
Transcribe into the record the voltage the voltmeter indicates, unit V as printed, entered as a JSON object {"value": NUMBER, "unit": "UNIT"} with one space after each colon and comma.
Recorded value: {"value": 17.5, "unit": "V"}
